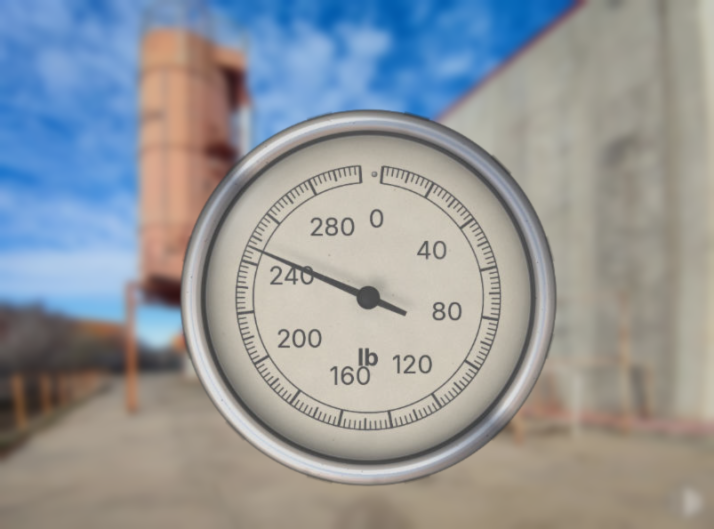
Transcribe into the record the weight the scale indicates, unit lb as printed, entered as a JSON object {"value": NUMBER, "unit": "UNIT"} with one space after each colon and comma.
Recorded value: {"value": 246, "unit": "lb"}
